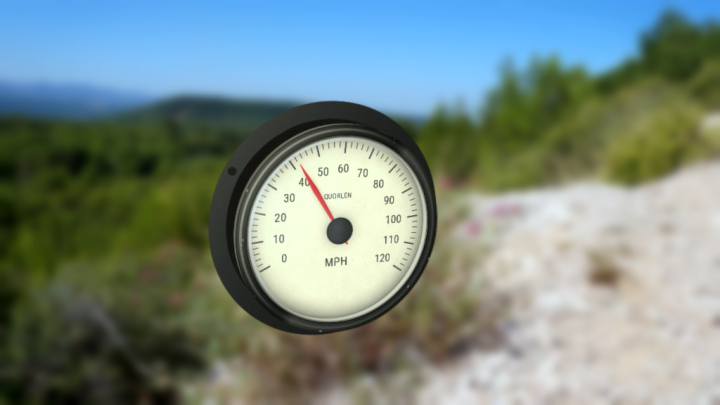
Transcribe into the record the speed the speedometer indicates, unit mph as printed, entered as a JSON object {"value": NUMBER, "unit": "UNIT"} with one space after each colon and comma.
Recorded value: {"value": 42, "unit": "mph"}
